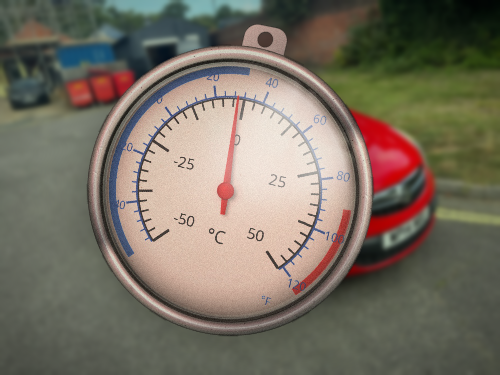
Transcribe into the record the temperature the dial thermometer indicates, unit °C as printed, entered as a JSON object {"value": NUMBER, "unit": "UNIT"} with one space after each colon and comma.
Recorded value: {"value": -1.25, "unit": "°C"}
